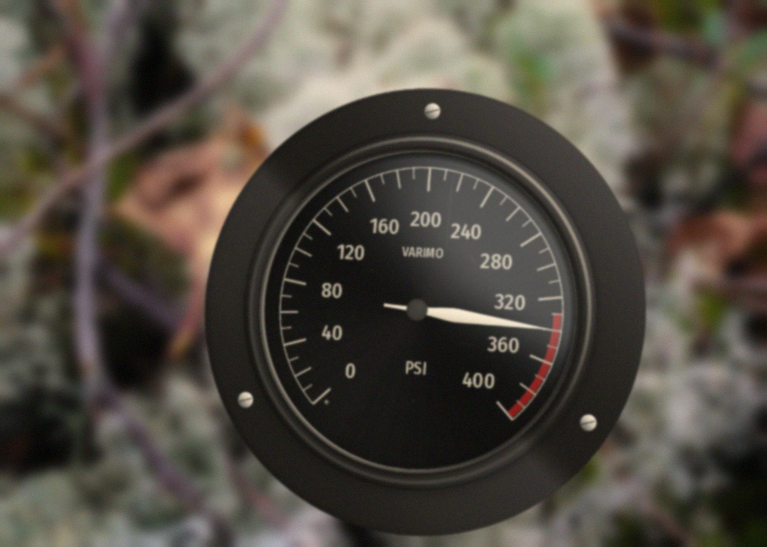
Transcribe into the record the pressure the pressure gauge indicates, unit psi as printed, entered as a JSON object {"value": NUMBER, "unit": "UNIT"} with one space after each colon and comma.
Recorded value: {"value": 340, "unit": "psi"}
